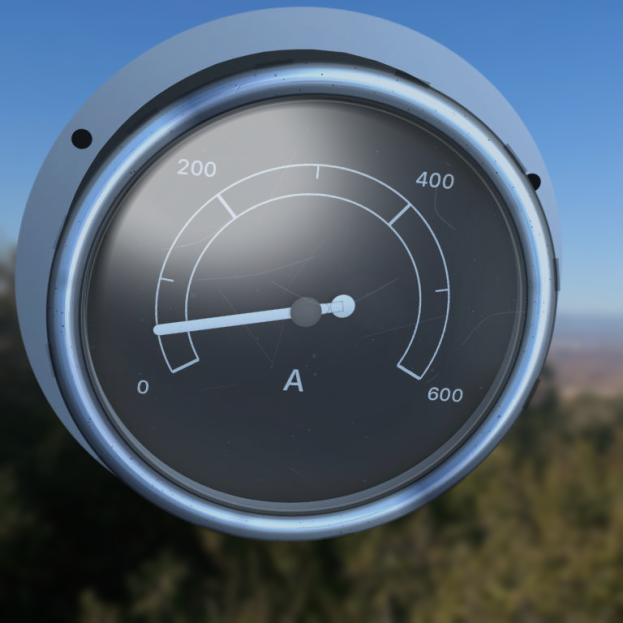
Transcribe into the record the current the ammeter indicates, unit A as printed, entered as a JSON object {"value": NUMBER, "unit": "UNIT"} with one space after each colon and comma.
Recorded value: {"value": 50, "unit": "A"}
